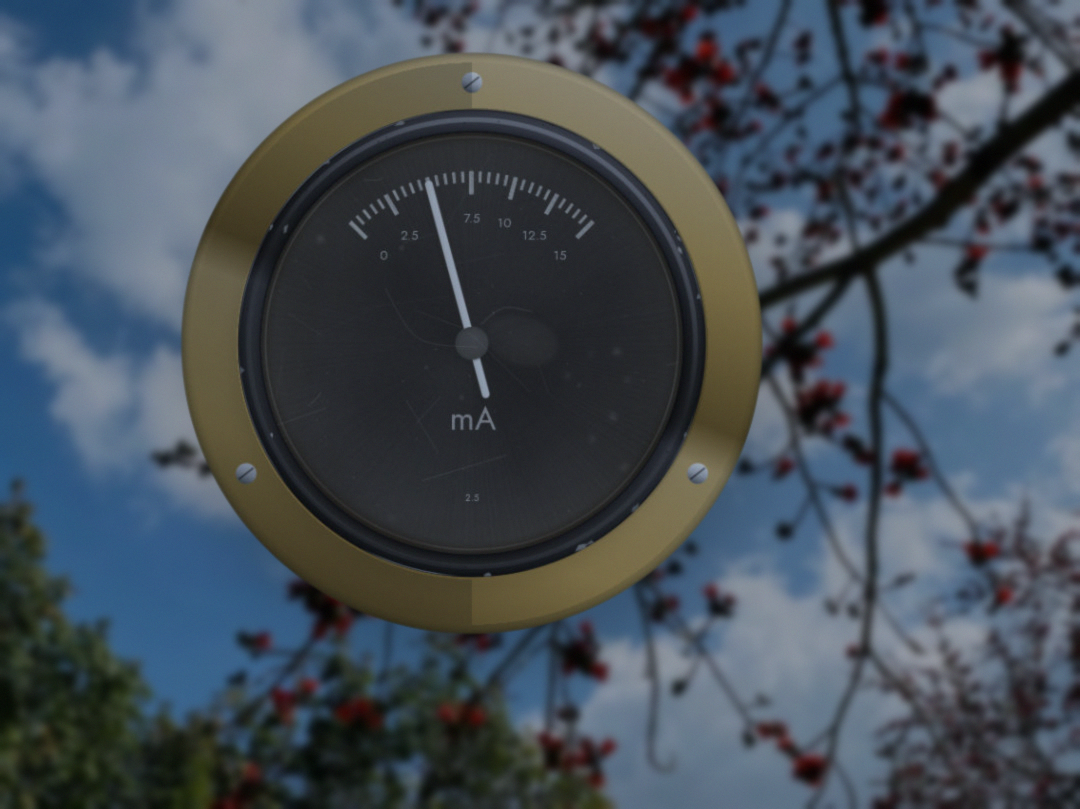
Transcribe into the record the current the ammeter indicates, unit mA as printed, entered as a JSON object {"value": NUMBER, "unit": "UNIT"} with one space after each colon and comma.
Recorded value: {"value": 5, "unit": "mA"}
